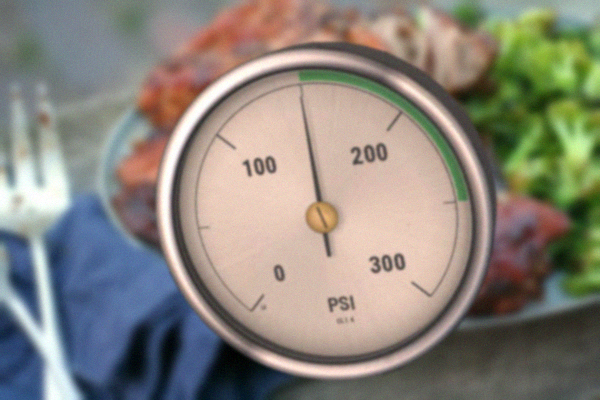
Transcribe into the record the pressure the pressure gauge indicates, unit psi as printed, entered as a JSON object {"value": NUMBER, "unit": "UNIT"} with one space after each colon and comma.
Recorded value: {"value": 150, "unit": "psi"}
